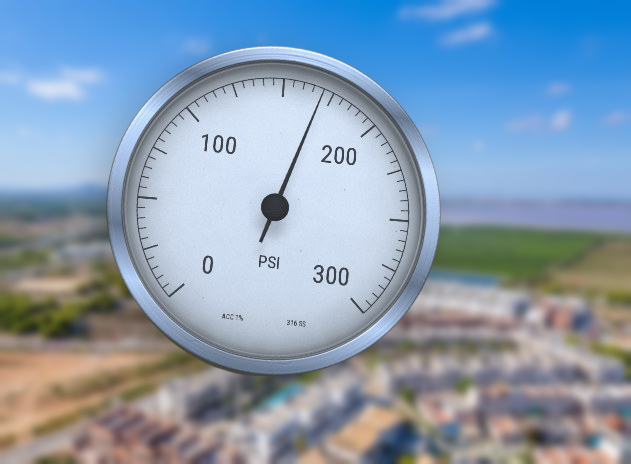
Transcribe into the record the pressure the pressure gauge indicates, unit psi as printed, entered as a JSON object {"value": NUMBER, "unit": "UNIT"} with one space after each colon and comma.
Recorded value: {"value": 170, "unit": "psi"}
